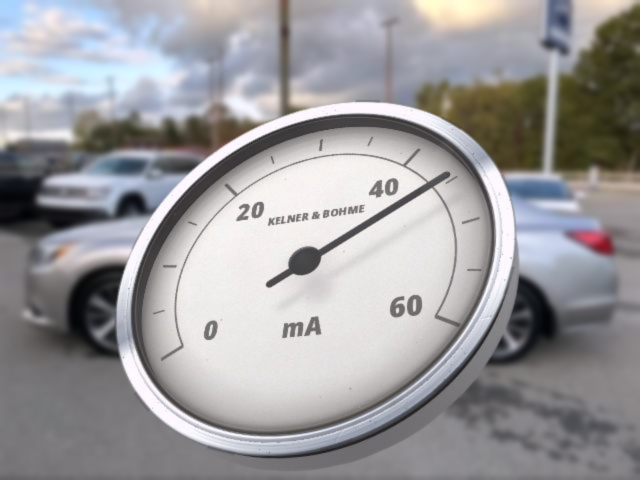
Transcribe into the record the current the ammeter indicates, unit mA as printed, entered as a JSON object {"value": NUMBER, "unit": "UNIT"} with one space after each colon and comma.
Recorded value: {"value": 45, "unit": "mA"}
